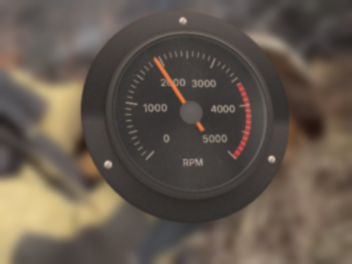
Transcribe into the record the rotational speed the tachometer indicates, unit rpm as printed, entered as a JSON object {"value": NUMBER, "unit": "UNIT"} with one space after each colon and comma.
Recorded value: {"value": 1900, "unit": "rpm"}
